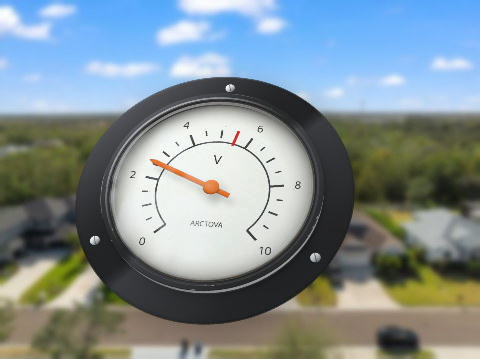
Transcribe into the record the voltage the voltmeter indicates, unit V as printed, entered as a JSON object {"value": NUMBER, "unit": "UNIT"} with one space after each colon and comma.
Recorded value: {"value": 2.5, "unit": "V"}
